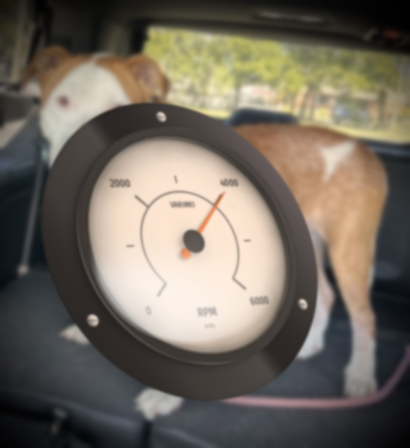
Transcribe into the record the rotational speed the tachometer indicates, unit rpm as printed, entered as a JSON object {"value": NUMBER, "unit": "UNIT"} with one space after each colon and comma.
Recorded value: {"value": 4000, "unit": "rpm"}
